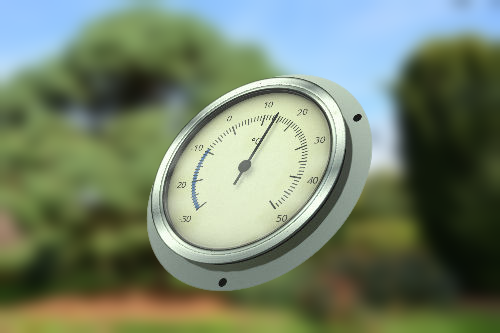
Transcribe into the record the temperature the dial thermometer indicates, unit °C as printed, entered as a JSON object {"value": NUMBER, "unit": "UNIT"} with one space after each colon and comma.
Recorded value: {"value": 15, "unit": "°C"}
